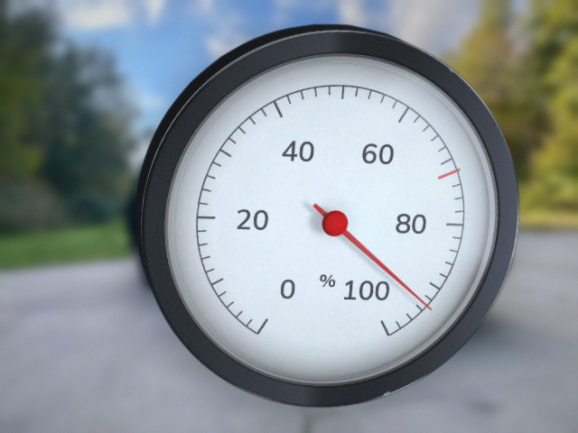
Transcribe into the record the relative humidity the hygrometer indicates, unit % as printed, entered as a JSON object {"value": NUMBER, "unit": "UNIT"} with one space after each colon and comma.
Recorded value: {"value": 93, "unit": "%"}
